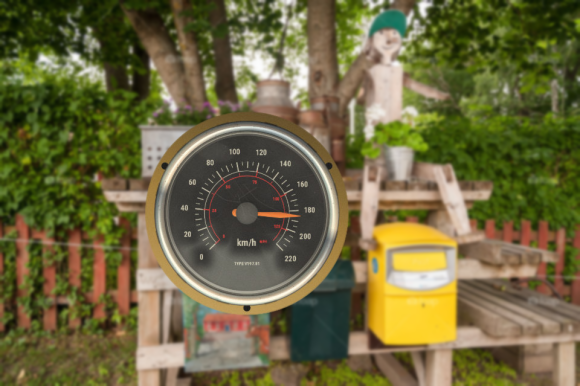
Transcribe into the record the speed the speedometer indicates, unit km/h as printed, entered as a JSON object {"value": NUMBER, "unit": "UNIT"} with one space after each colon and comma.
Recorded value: {"value": 185, "unit": "km/h"}
